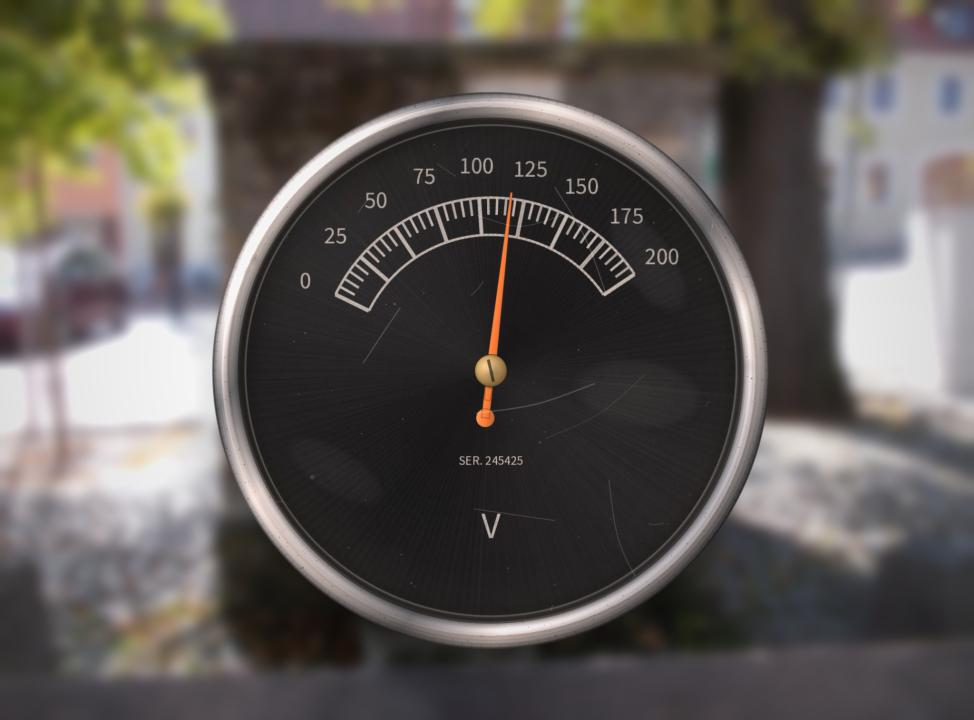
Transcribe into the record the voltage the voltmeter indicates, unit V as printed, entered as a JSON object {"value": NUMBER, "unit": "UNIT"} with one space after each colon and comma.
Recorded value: {"value": 117.5, "unit": "V"}
